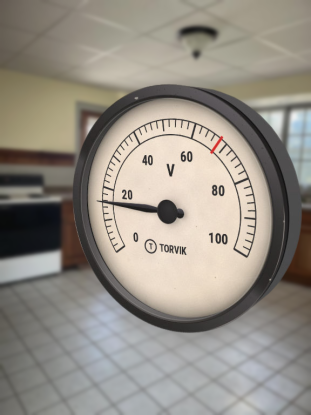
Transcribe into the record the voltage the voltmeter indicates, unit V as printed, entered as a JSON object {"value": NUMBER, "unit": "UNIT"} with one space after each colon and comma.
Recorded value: {"value": 16, "unit": "V"}
